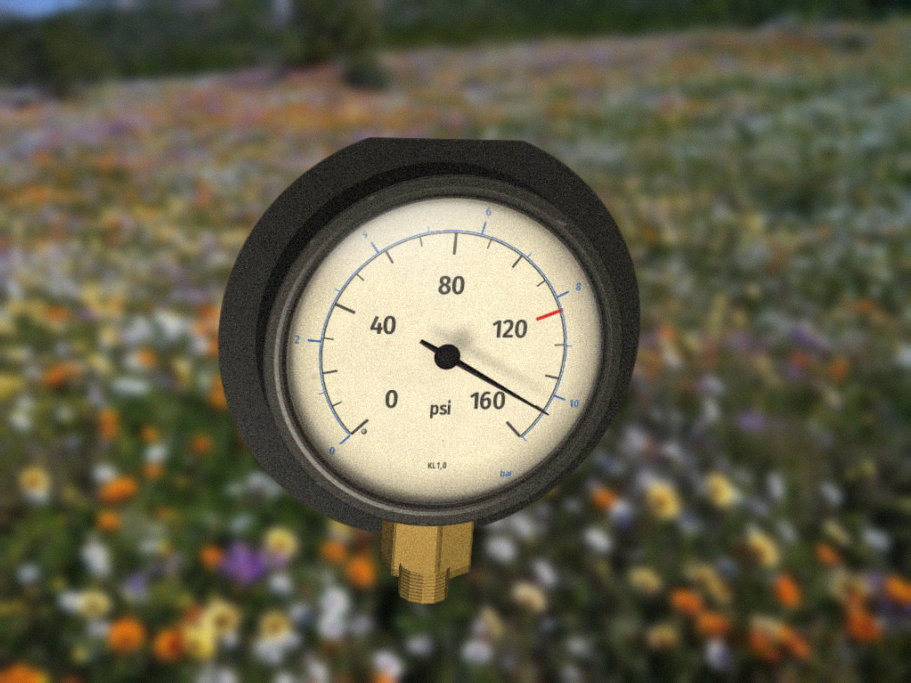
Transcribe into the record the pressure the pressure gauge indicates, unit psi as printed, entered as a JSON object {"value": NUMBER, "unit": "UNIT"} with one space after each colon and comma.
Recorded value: {"value": 150, "unit": "psi"}
